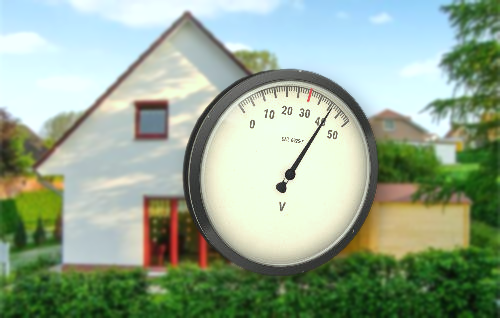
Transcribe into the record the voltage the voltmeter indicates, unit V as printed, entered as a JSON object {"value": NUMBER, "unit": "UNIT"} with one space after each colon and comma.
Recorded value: {"value": 40, "unit": "V"}
